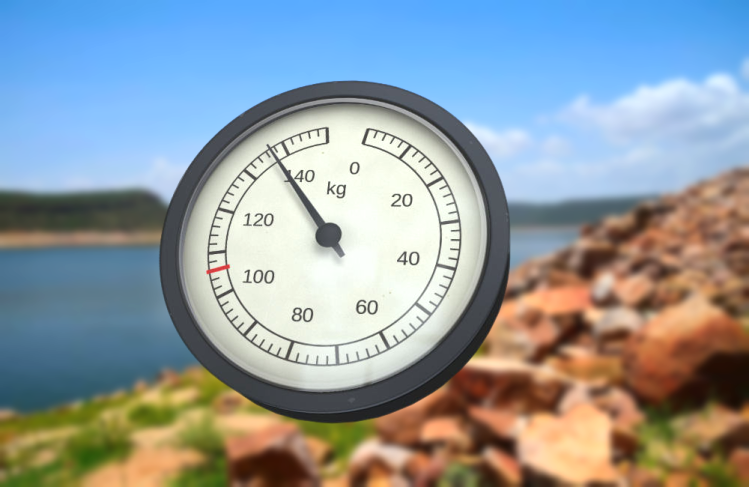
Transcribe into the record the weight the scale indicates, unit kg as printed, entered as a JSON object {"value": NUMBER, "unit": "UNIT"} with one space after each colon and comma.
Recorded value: {"value": 137, "unit": "kg"}
